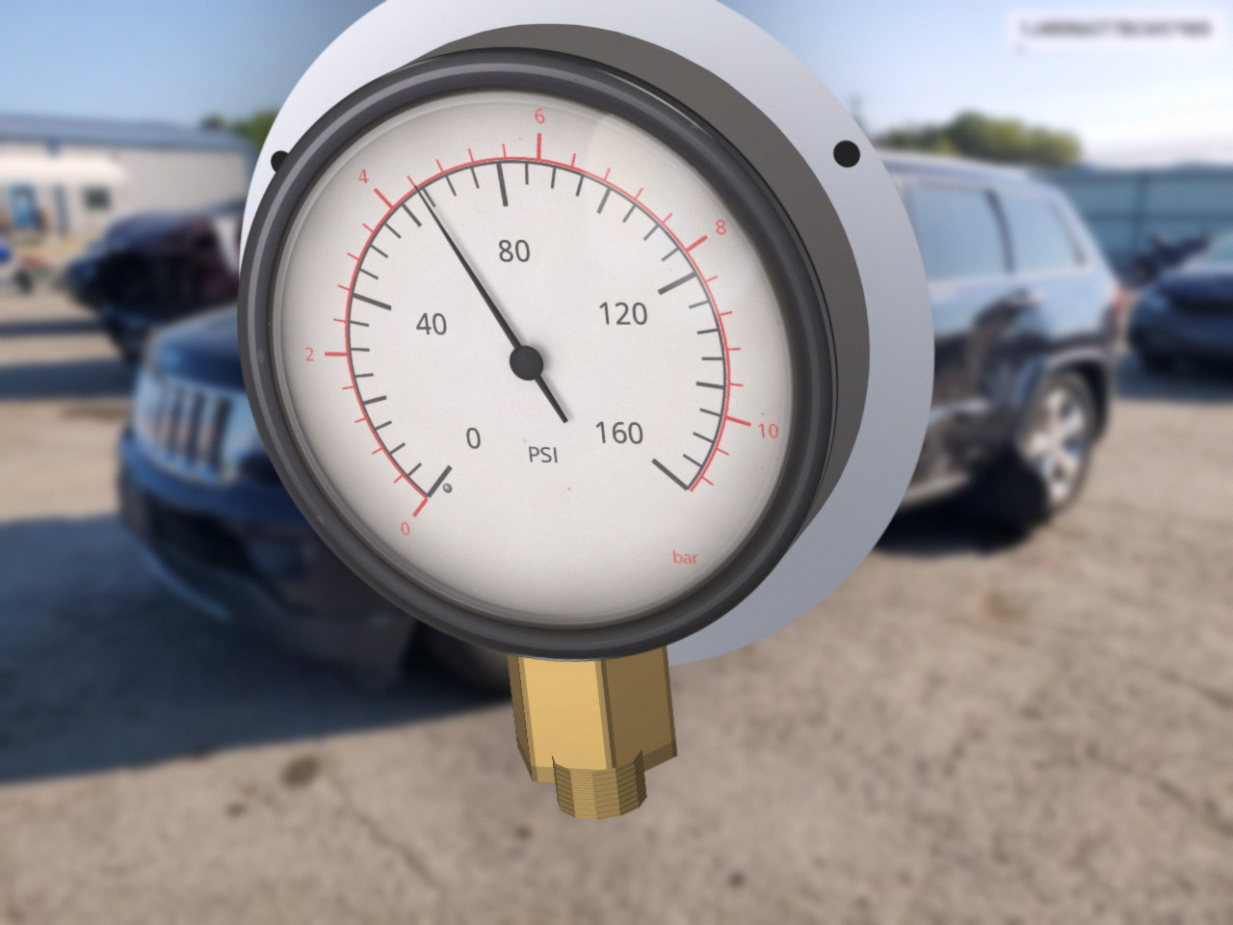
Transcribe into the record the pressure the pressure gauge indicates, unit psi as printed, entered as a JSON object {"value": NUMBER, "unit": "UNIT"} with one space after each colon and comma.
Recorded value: {"value": 65, "unit": "psi"}
